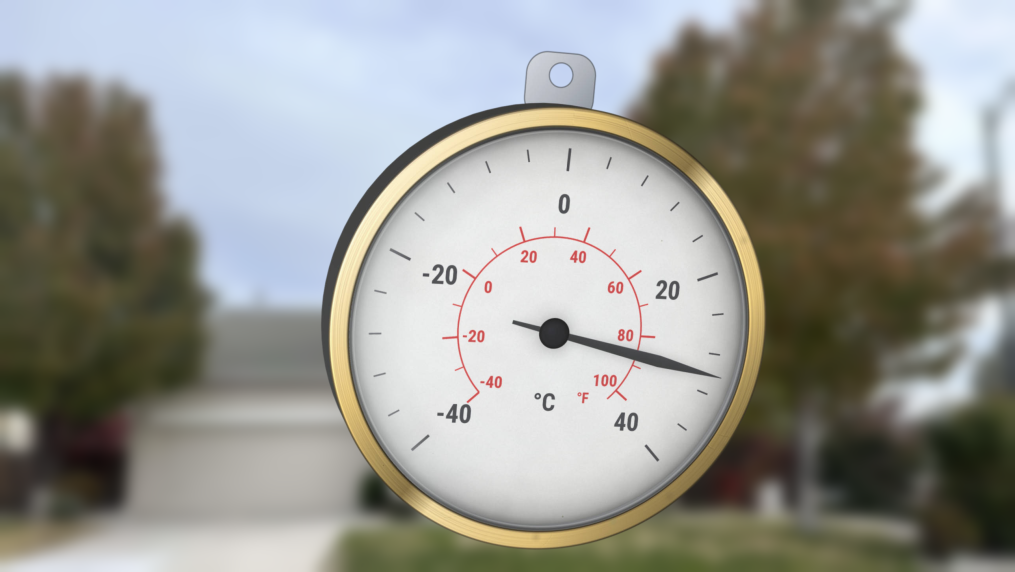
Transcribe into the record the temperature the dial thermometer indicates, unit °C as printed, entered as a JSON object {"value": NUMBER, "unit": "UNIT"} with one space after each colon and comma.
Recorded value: {"value": 30, "unit": "°C"}
